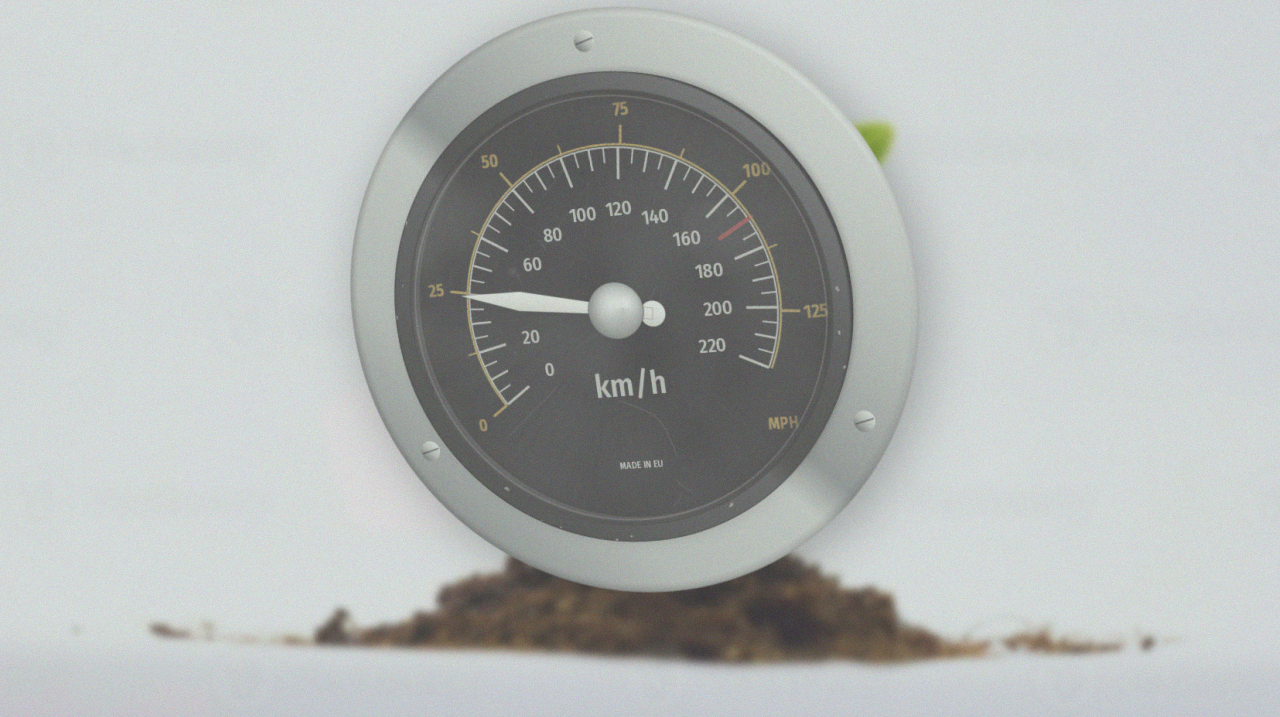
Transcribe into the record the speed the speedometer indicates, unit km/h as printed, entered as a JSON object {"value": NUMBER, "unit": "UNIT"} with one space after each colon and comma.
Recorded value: {"value": 40, "unit": "km/h"}
